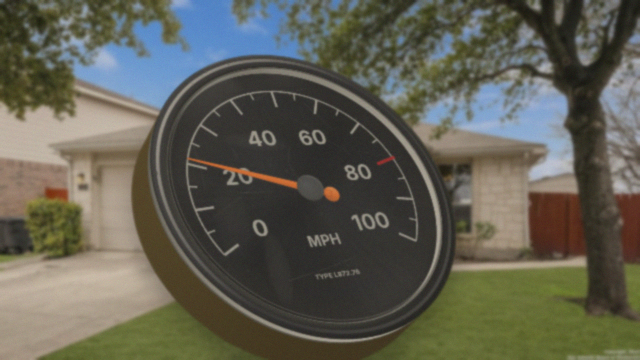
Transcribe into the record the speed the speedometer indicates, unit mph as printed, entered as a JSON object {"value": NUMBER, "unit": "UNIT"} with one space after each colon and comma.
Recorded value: {"value": 20, "unit": "mph"}
